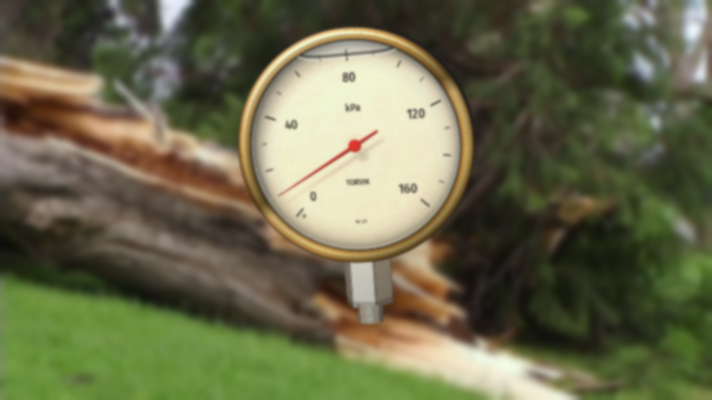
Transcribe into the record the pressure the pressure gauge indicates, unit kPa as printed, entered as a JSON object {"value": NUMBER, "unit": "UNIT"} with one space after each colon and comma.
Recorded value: {"value": 10, "unit": "kPa"}
